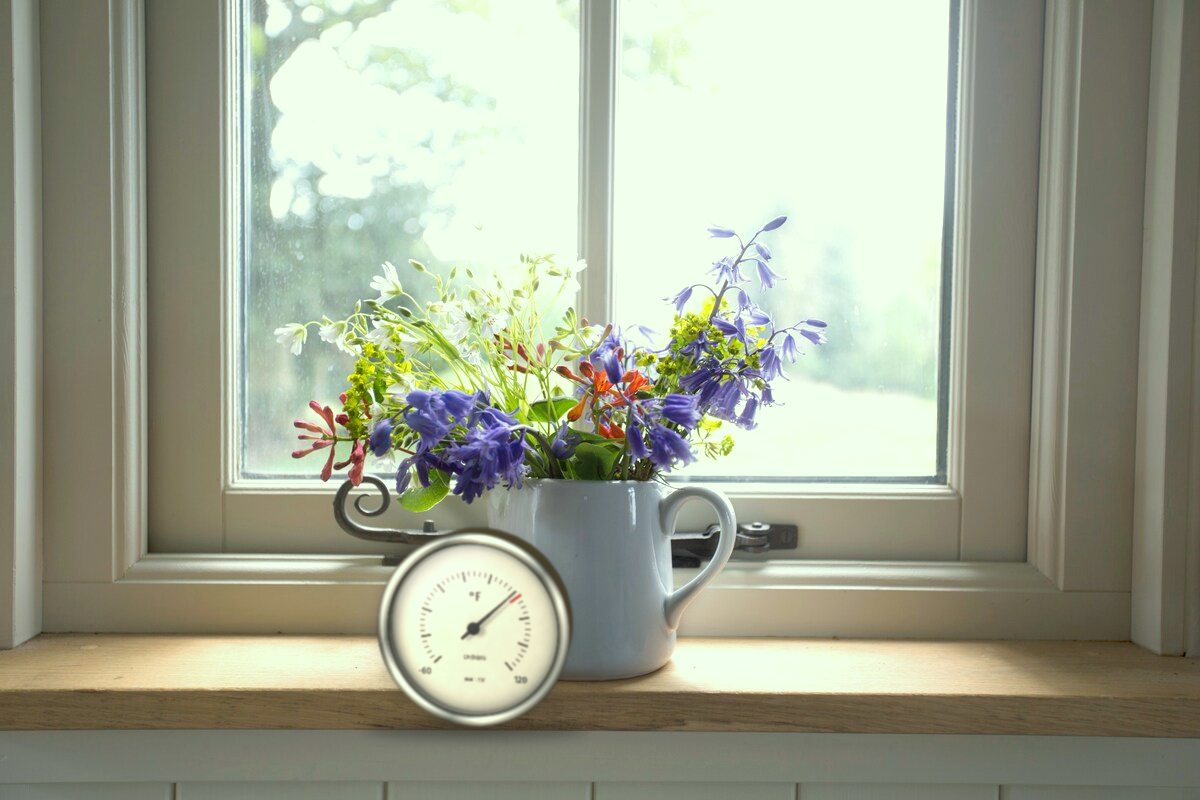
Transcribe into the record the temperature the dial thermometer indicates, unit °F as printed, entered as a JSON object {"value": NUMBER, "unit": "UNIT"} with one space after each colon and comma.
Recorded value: {"value": 60, "unit": "°F"}
